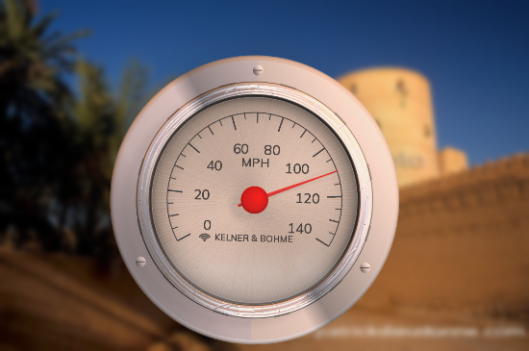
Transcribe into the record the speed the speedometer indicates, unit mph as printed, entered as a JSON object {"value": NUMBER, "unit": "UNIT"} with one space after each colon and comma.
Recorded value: {"value": 110, "unit": "mph"}
